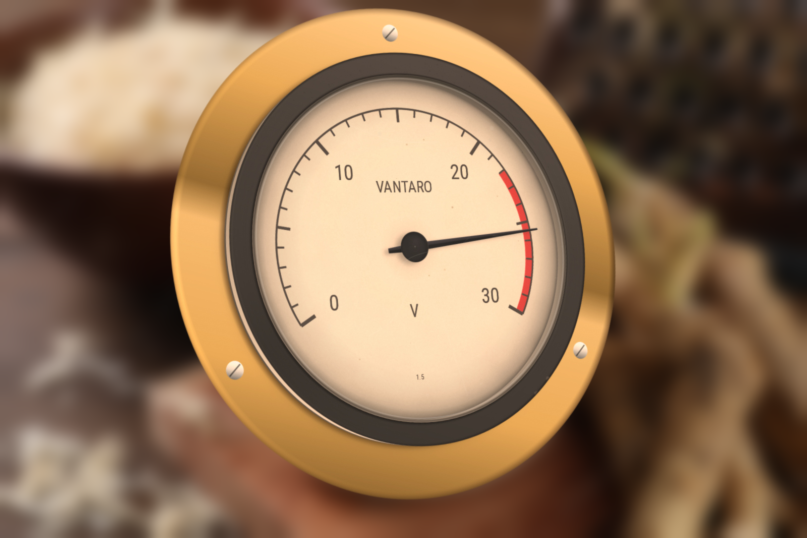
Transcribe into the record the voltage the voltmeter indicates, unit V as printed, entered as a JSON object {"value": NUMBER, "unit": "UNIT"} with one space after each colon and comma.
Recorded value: {"value": 25.5, "unit": "V"}
